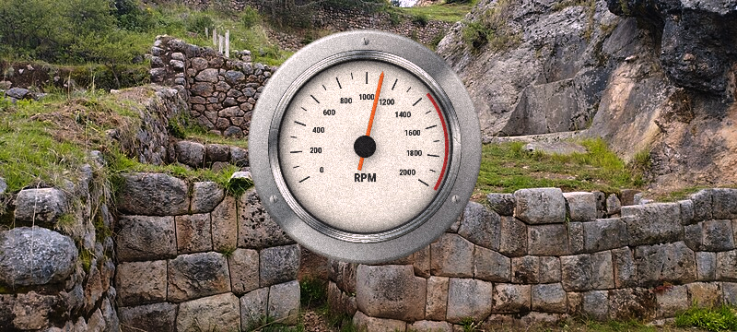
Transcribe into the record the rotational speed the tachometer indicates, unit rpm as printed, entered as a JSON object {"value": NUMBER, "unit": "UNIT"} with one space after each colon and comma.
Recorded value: {"value": 1100, "unit": "rpm"}
